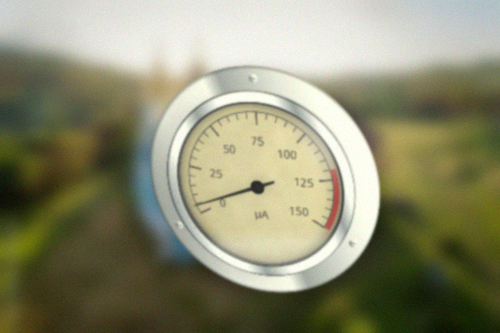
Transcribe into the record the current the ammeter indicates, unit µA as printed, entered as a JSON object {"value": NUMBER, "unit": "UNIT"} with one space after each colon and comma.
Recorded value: {"value": 5, "unit": "µA"}
